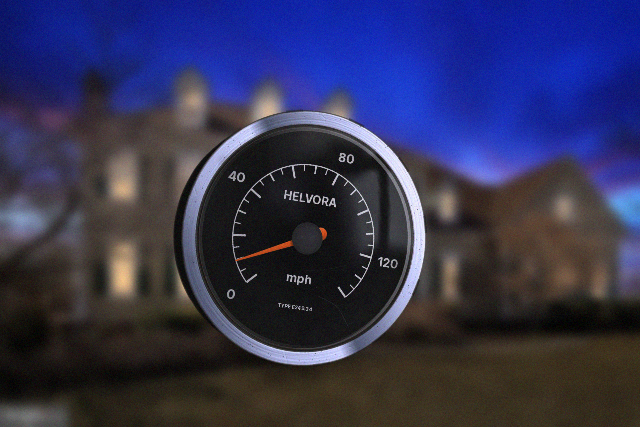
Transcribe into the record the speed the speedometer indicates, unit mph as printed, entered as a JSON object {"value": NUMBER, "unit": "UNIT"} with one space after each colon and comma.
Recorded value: {"value": 10, "unit": "mph"}
